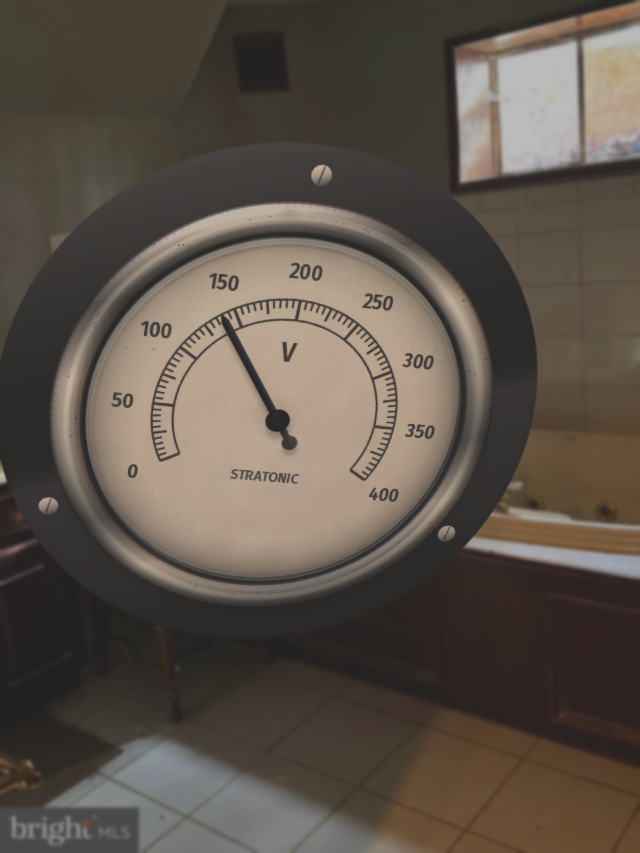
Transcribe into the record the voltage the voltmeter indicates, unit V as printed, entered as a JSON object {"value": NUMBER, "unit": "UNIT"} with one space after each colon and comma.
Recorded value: {"value": 140, "unit": "V"}
